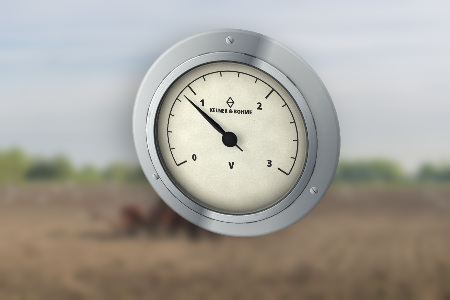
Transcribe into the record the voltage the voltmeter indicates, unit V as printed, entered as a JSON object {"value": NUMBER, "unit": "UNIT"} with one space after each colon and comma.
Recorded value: {"value": 0.9, "unit": "V"}
